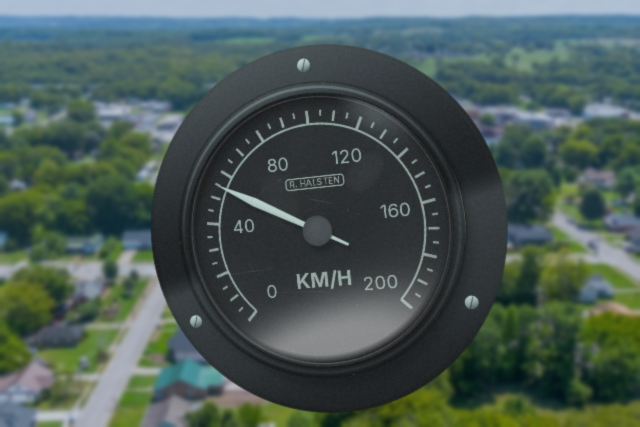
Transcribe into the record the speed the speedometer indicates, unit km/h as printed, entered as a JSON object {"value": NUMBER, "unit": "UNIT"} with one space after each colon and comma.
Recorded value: {"value": 55, "unit": "km/h"}
